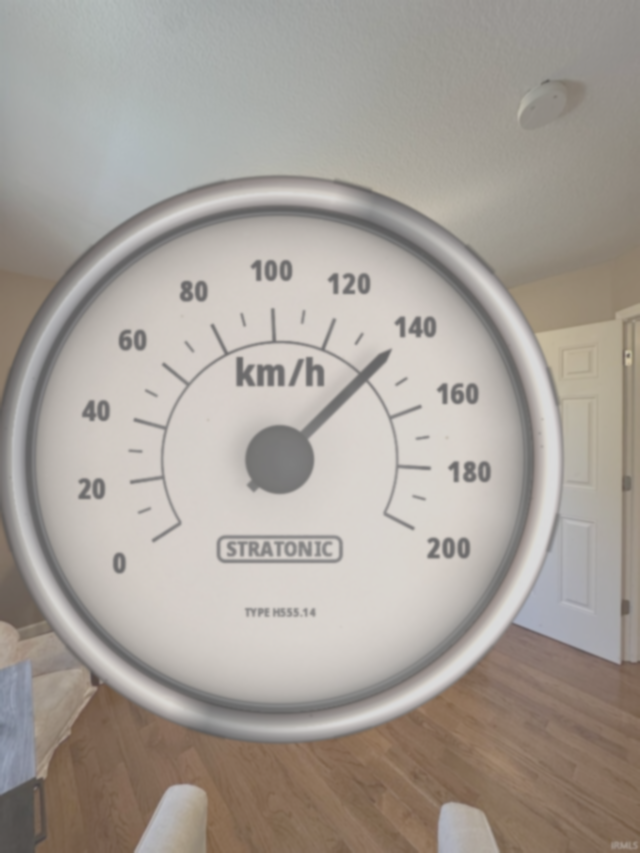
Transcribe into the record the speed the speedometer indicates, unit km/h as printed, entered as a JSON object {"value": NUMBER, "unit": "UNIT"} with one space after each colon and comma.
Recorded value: {"value": 140, "unit": "km/h"}
